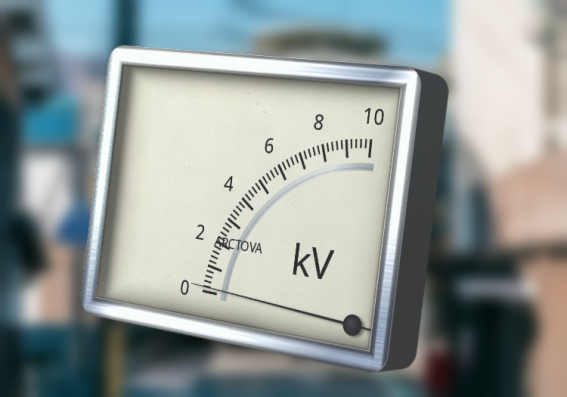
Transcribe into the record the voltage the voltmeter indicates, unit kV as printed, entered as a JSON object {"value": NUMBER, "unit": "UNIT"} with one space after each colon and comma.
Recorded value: {"value": 0.2, "unit": "kV"}
